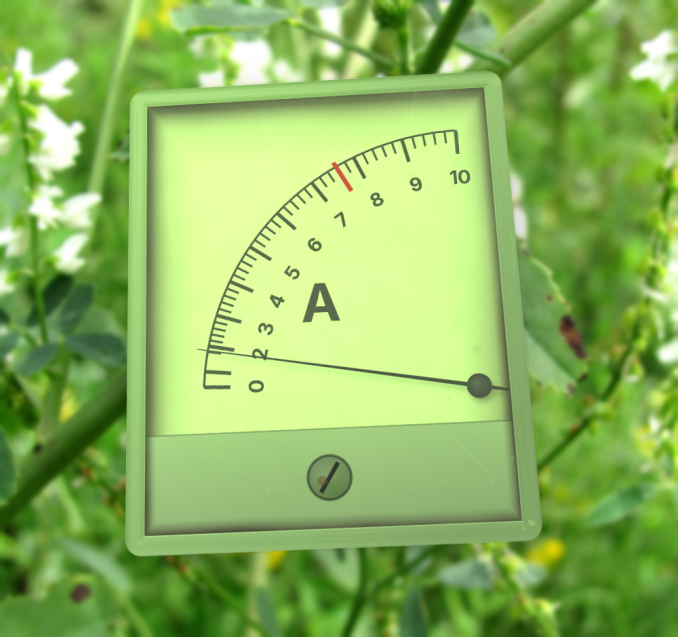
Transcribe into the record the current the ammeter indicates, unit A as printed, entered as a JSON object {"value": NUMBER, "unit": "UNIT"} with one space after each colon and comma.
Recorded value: {"value": 1.8, "unit": "A"}
